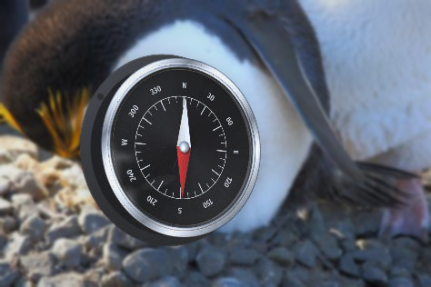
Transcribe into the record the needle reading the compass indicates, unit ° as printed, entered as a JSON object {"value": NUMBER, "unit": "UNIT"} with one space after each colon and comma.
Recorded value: {"value": 180, "unit": "°"}
